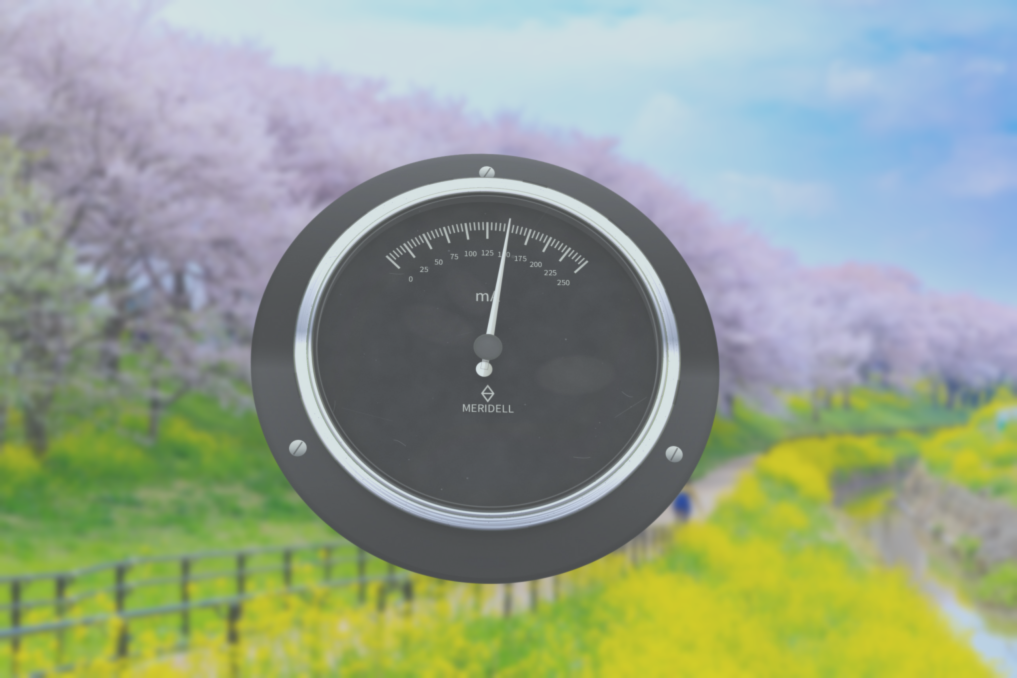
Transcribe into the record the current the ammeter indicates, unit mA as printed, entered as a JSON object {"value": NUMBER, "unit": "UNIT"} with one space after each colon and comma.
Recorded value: {"value": 150, "unit": "mA"}
